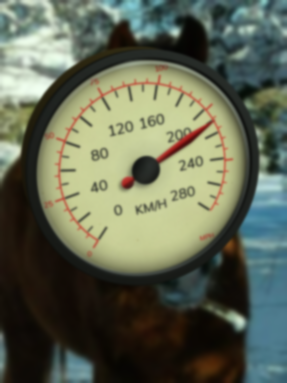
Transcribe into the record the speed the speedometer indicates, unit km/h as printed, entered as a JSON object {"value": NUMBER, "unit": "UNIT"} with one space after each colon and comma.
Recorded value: {"value": 210, "unit": "km/h"}
